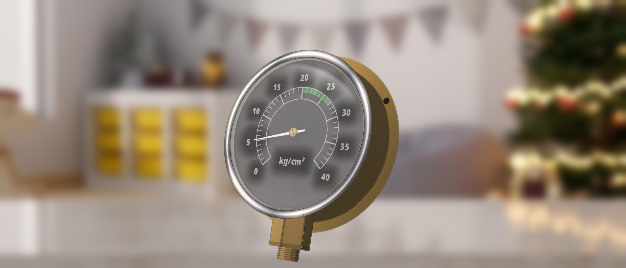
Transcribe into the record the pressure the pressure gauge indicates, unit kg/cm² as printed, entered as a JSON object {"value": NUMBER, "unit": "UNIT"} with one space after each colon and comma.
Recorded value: {"value": 5, "unit": "kg/cm²"}
